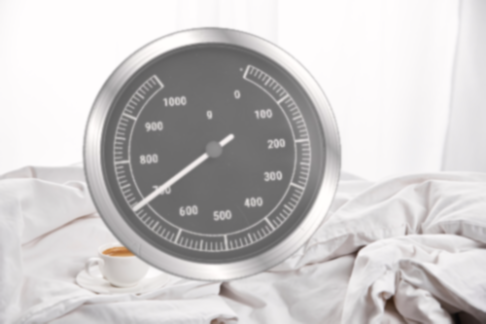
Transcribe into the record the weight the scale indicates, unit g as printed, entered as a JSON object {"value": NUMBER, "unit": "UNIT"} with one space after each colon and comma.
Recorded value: {"value": 700, "unit": "g"}
